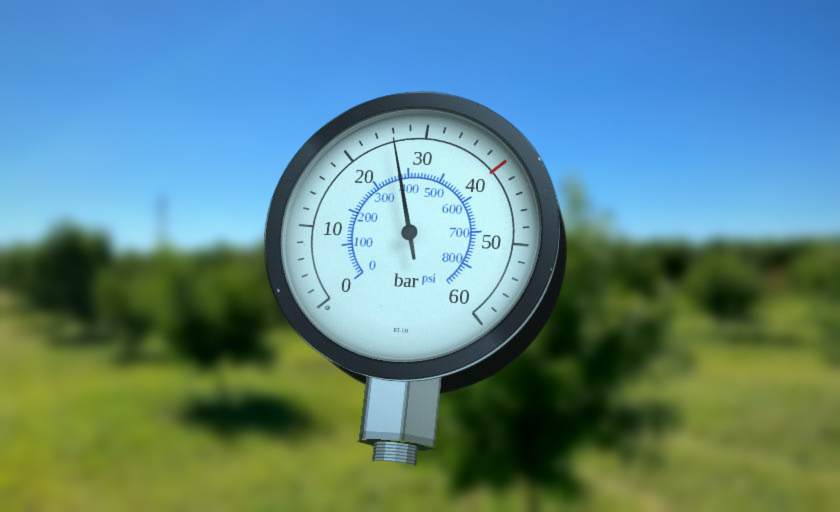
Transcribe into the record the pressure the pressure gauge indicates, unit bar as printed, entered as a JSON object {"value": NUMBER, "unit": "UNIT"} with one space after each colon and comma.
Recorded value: {"value": 26, "unit": "bar"}
